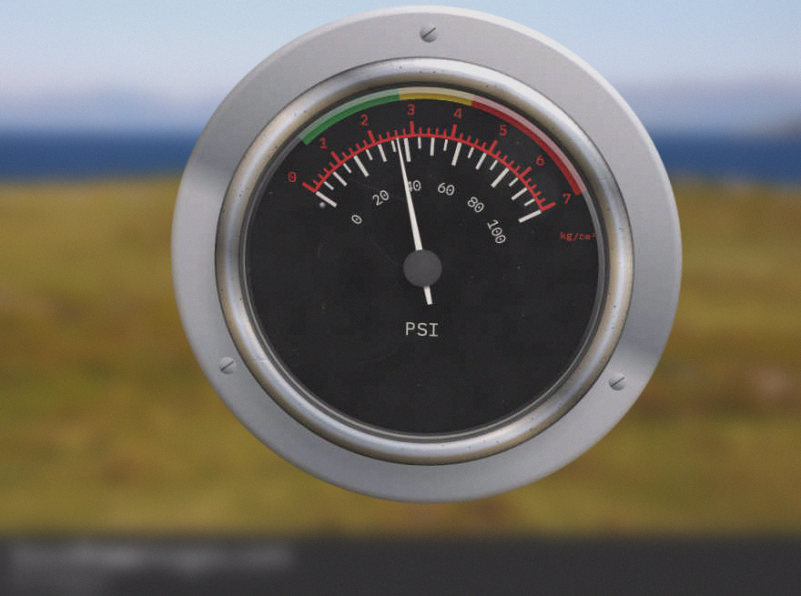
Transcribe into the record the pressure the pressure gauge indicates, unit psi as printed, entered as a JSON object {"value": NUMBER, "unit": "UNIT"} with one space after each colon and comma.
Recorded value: {"value": 37.5, "unit": "psi"}
